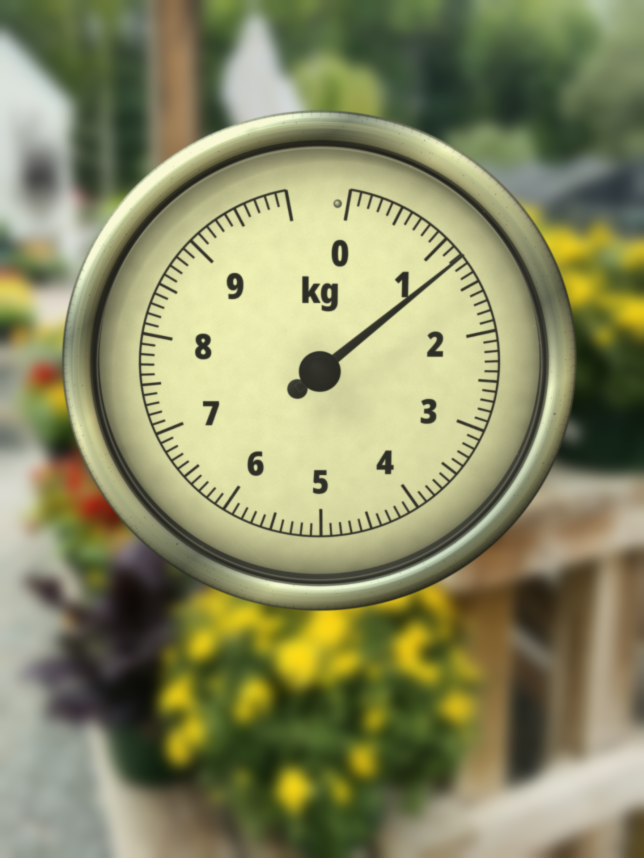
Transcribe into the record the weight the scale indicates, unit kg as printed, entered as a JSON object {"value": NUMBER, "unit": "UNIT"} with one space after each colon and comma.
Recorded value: {"value": 1.2, "unit": "kg"}
